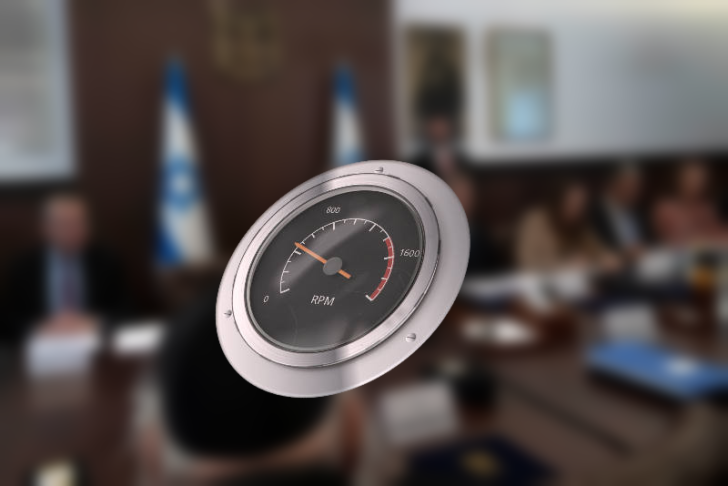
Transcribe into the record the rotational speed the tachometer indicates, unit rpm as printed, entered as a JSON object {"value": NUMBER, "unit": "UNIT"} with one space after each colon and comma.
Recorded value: {"value": 450, "unit": "rpm"}
